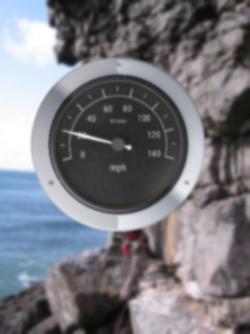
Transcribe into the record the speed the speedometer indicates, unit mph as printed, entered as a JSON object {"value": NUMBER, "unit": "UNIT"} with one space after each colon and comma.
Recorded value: {"value": 20, "unit": "mph"}
